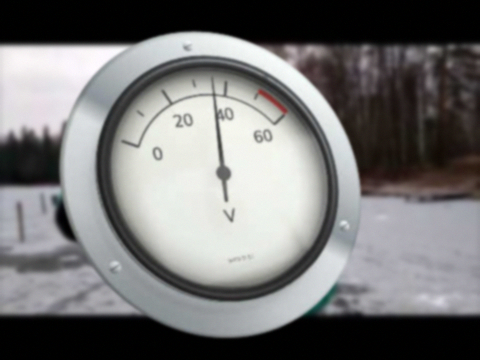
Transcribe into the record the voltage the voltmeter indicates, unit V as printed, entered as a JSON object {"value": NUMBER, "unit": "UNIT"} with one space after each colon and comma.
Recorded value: {"value": 35, "unit": "V"}
